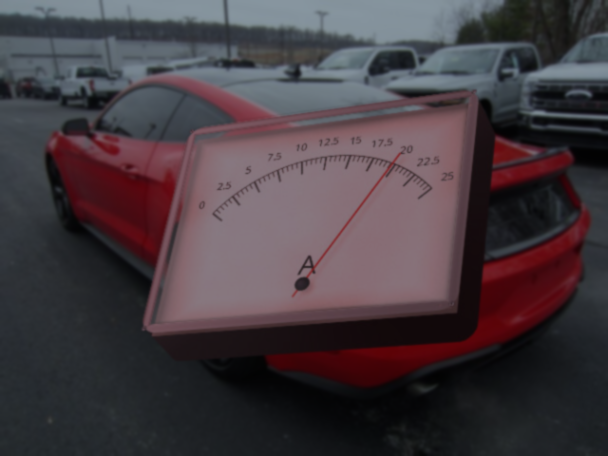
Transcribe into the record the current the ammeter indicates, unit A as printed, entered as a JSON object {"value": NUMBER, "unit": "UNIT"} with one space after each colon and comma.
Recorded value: {"value": 20, "unit": "A"}
